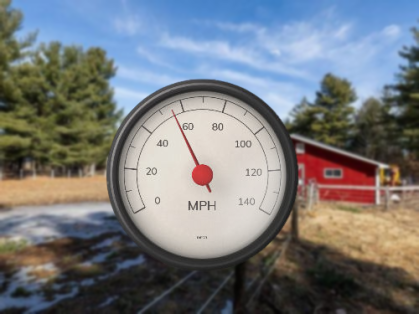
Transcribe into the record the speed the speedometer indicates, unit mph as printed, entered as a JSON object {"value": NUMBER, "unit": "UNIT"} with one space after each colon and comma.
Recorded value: {"value": 55, "unit": "mph"}
